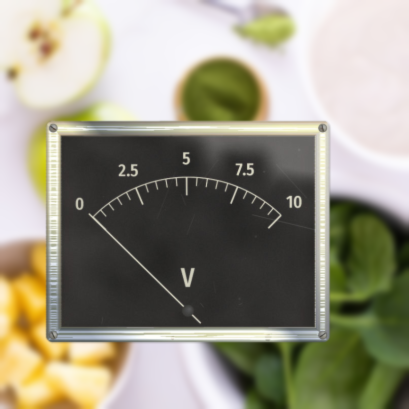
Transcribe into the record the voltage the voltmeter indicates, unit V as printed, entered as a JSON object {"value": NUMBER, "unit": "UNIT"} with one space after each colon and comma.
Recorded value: {"value": 0, "unit": "V"}
